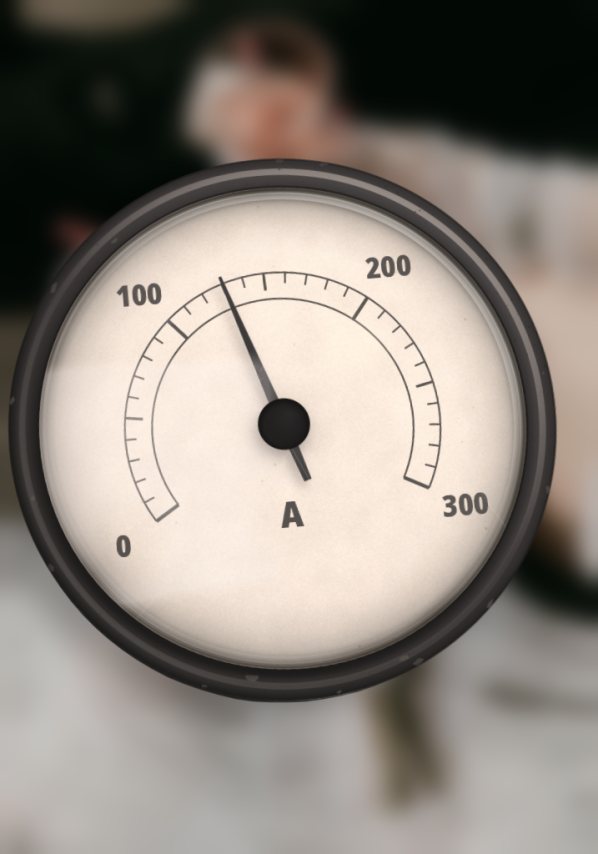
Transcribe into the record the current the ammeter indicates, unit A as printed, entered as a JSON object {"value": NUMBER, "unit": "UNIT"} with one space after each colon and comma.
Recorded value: {"value": 130, "unit": "A"}
